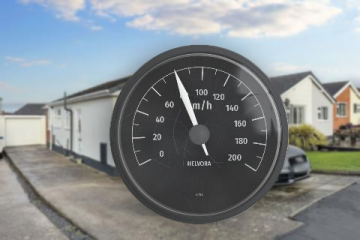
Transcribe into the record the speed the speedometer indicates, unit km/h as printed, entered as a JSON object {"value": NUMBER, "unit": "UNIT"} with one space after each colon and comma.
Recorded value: {"value": 80, "unit": "km/h"}
